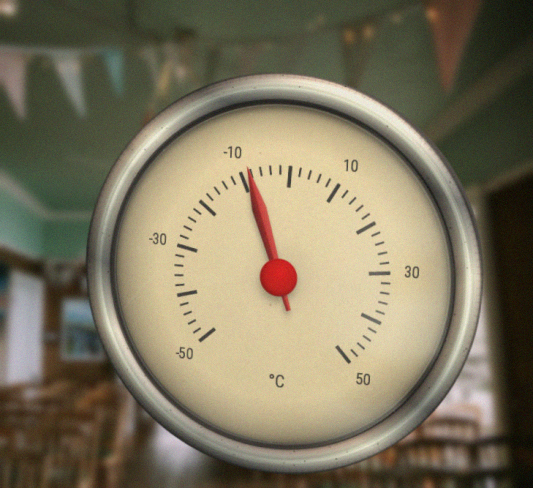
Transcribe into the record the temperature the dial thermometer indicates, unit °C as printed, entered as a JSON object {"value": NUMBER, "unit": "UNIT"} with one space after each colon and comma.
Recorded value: {"value": -8, "unit": "°C"}
